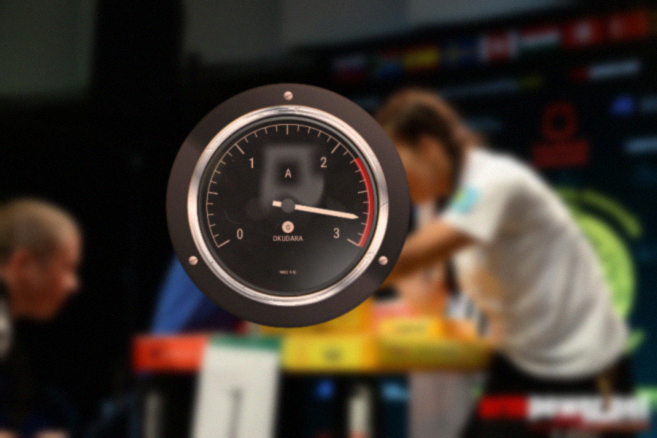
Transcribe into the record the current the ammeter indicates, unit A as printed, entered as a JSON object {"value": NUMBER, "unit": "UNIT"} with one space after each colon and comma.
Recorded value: {"value": 2.75, "unit": "A"}
